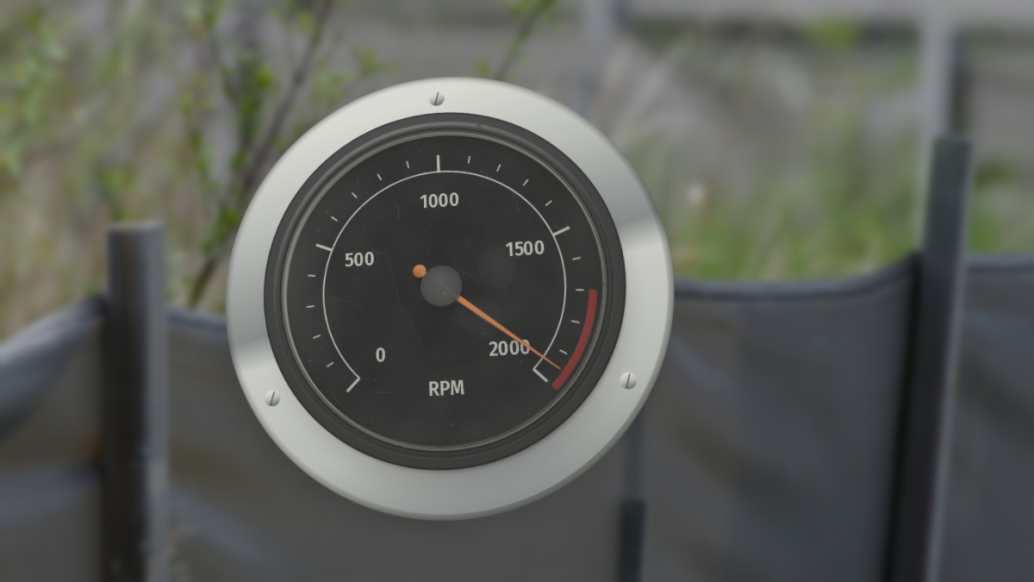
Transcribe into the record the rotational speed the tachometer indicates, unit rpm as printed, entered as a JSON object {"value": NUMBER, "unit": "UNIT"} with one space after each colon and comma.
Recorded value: {"value": 1950, "unit": "rpm"}
